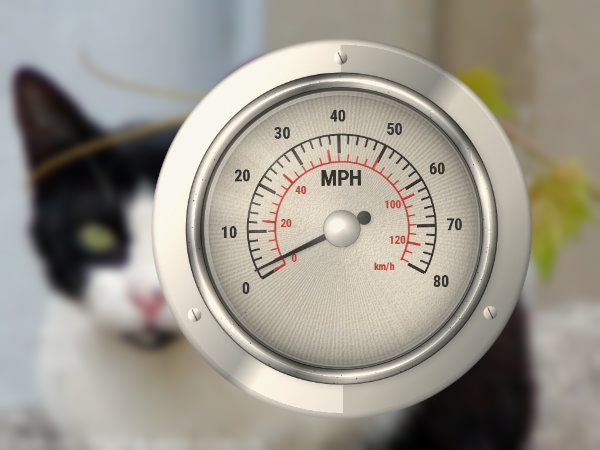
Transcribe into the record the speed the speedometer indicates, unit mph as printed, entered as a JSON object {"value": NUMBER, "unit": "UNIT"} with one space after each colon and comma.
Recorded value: {"value": 2, "unit": "mph"}
